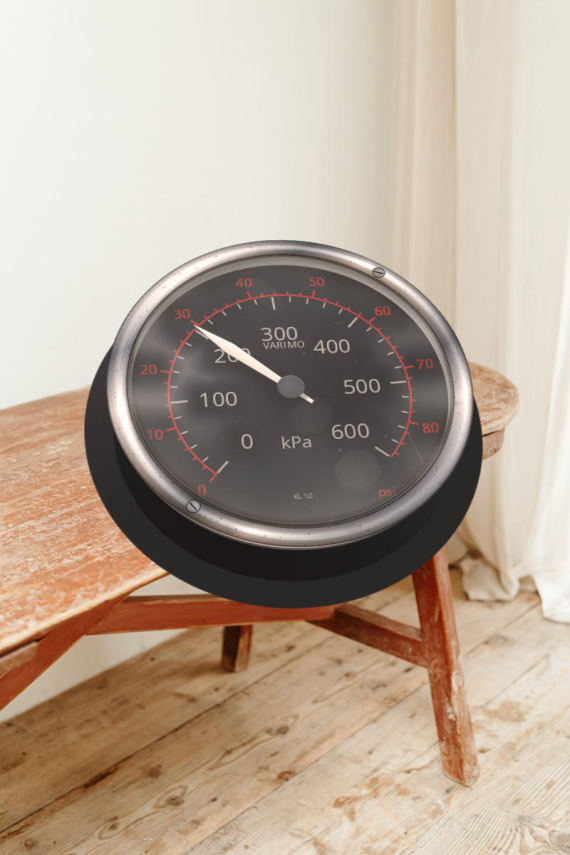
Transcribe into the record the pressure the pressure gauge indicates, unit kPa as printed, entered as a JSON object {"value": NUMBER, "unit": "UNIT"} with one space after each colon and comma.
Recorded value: {"value": 200, "unit": "kPa"}
